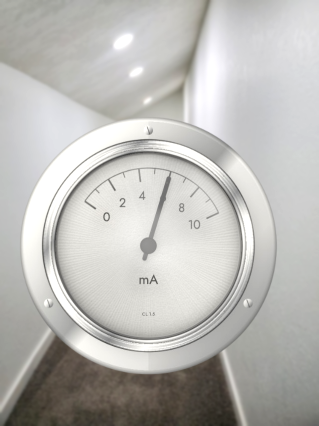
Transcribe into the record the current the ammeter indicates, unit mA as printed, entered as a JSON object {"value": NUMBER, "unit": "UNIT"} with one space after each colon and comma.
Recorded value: {"value": 6, "unit": "mA"}
